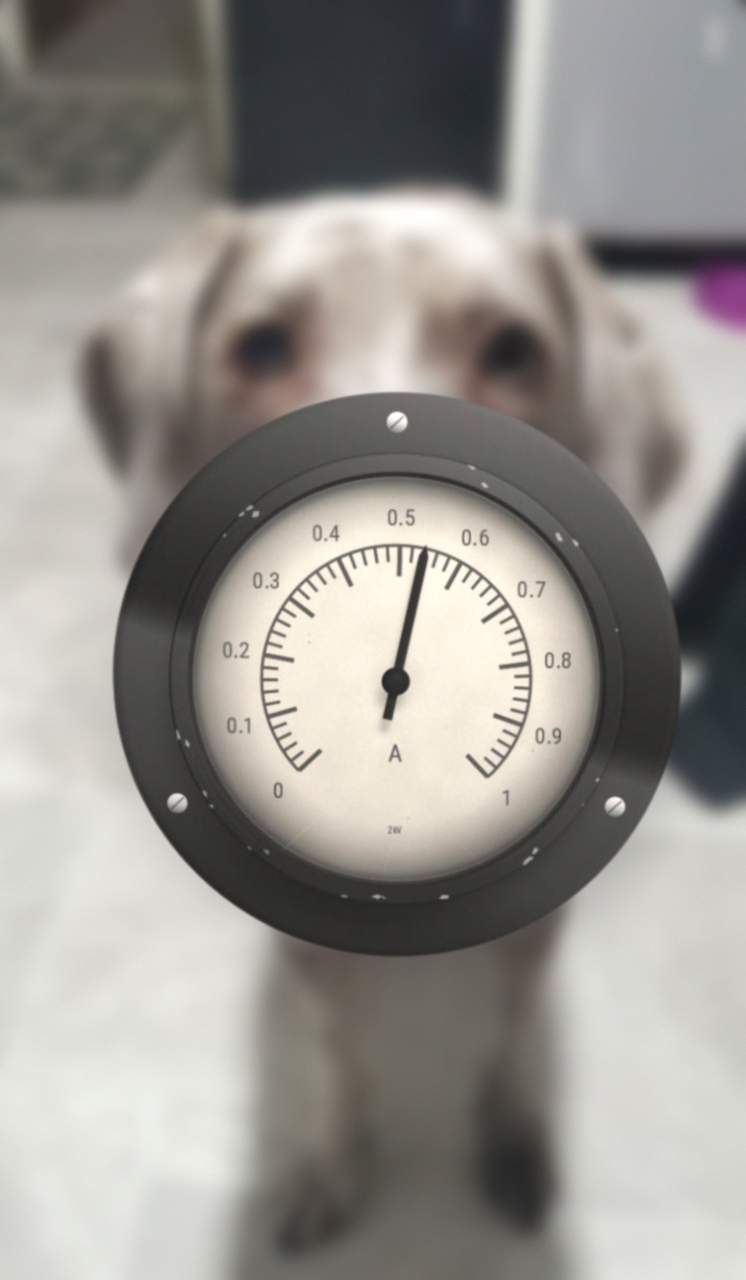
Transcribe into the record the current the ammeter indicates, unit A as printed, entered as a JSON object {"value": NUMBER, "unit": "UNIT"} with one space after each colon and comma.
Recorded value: {"value": 0.54, "unit": "A"}
